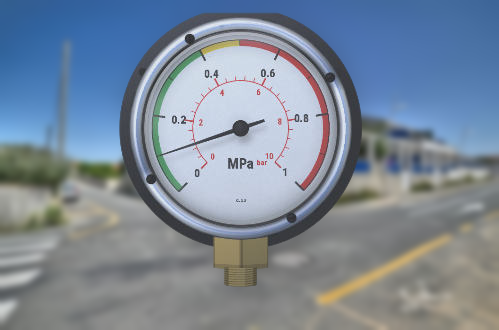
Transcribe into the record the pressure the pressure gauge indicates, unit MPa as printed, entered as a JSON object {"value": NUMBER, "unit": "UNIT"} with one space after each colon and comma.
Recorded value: {"value": 0.1, "unit": "MPa"}
